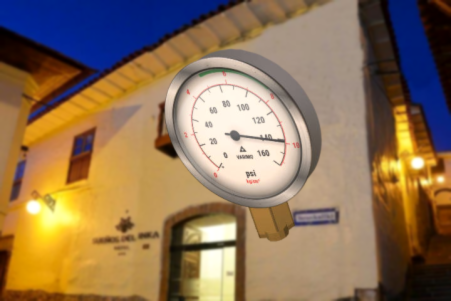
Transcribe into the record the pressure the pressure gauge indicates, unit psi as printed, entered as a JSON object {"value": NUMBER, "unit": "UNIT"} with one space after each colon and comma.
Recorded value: {"value": 140, "unit": "psi"}
